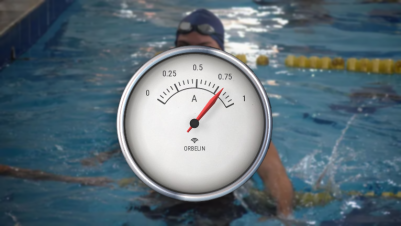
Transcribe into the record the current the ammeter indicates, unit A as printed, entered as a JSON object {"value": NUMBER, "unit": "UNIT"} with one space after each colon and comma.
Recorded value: {"value": 0.8, "unit": "A"}
